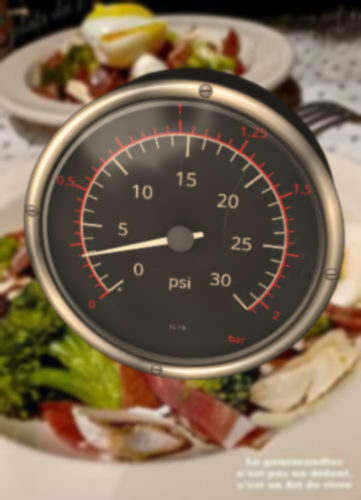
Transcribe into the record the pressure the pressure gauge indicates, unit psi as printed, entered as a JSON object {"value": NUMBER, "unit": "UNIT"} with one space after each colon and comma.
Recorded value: {"value": 3, "unit": "psi"}
